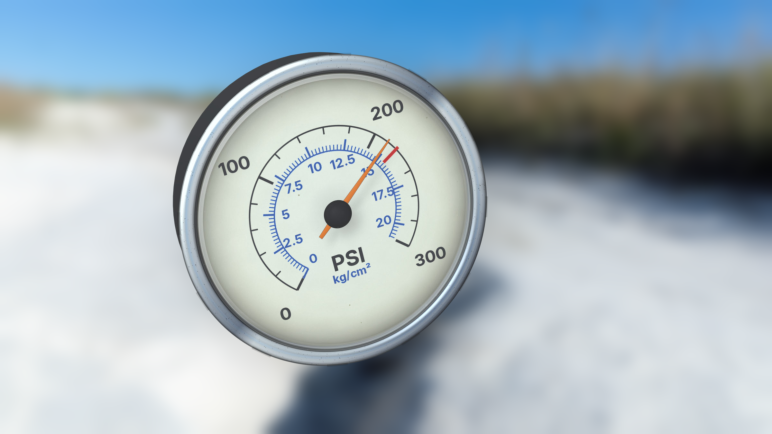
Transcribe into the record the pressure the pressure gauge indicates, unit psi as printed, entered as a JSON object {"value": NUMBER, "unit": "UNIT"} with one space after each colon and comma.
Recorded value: {"value": 210, "unit": "psi"}
